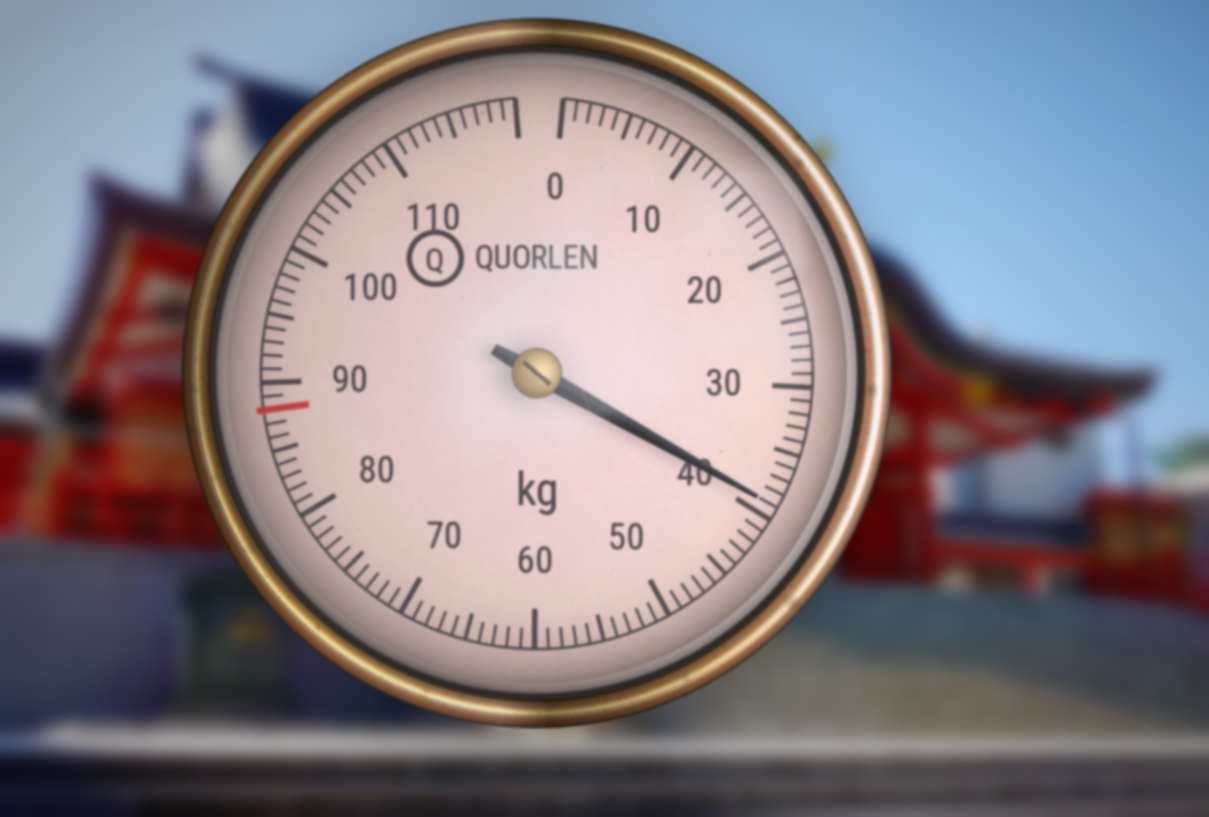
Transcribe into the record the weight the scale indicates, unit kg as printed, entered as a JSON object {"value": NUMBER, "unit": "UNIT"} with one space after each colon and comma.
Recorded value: {"value": 39, "unit": "kg"}
